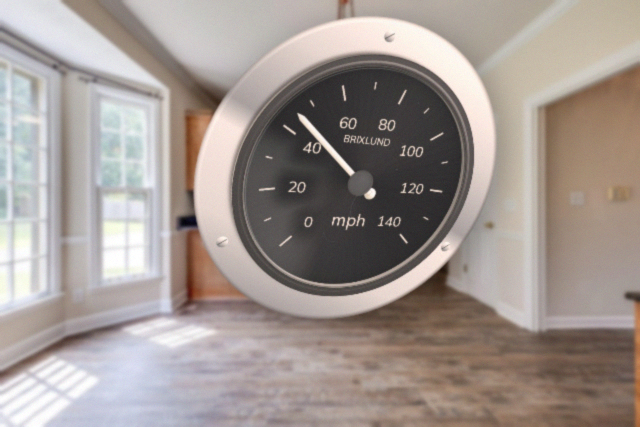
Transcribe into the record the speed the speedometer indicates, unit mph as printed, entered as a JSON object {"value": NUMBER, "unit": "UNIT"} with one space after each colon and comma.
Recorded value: {"value": 45, "unit": "mph"}
